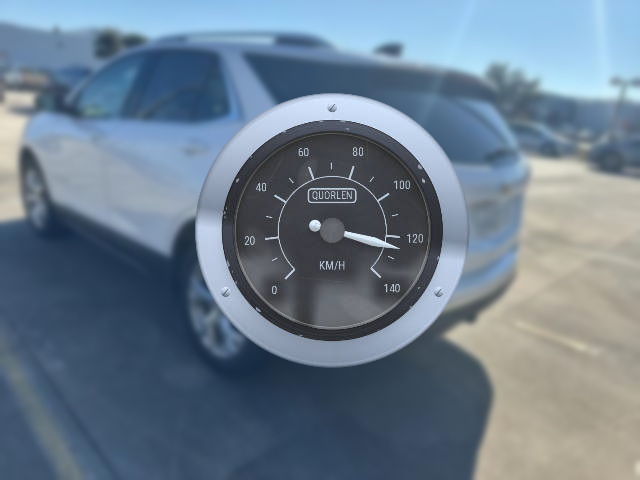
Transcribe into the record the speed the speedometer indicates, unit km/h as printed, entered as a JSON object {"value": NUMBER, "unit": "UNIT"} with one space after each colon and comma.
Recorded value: {"value": 125, "unit": "km/h"}
